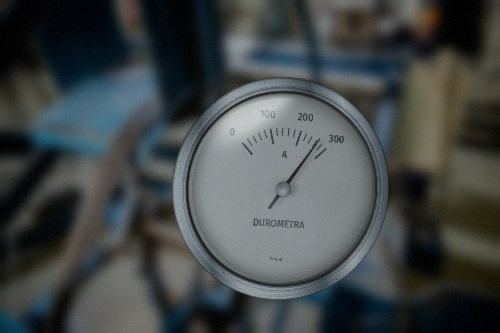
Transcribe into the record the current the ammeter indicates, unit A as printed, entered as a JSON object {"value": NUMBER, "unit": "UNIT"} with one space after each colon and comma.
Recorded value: {"value": 260, "unit": "A"}
